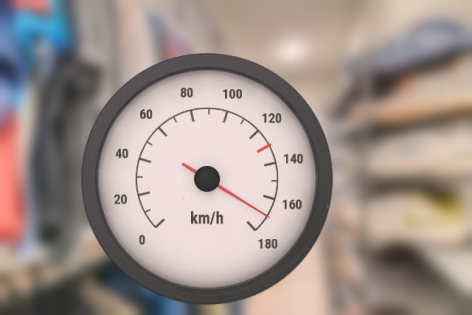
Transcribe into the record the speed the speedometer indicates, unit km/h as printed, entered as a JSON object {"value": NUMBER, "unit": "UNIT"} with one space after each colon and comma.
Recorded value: {"value": 170, "unit": "km/h"}
